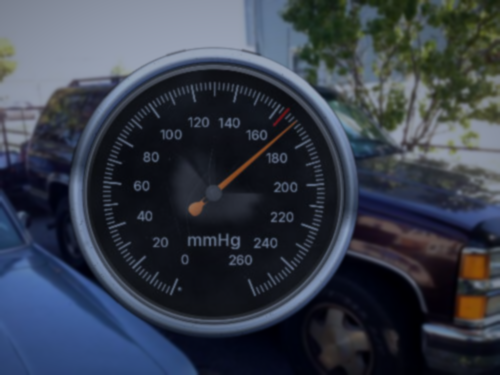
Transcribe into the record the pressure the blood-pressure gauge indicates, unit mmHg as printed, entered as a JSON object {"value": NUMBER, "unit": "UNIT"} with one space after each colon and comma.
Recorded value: {"value": 170, "unit": "mmHg"}
